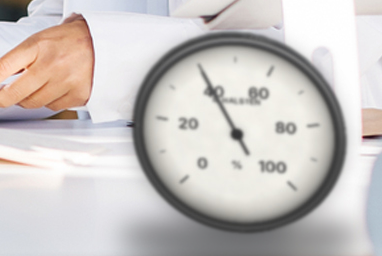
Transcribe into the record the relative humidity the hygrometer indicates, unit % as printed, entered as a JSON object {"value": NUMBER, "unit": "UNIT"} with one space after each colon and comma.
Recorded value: {"value": 40, "unit": "%"}
